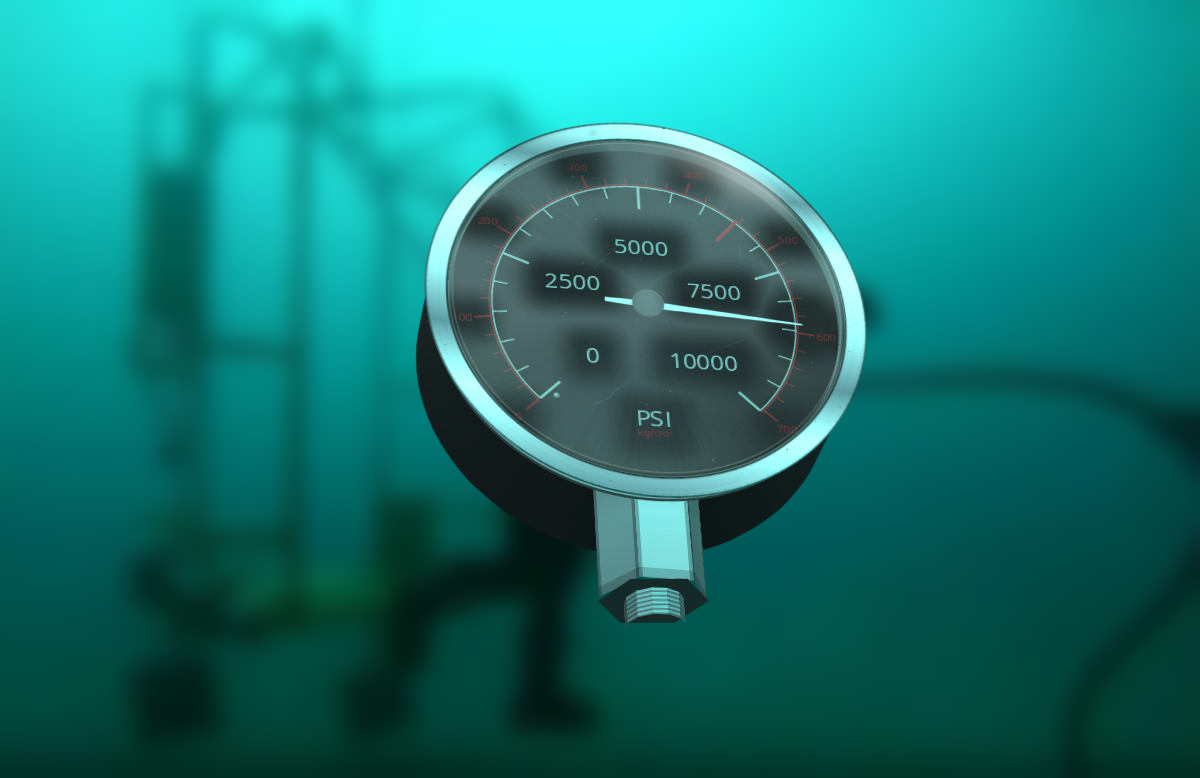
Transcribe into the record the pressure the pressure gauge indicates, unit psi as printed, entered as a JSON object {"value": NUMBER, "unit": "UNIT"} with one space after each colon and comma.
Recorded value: {"value": 8500, "unit": "psi"}
